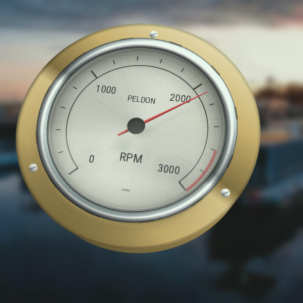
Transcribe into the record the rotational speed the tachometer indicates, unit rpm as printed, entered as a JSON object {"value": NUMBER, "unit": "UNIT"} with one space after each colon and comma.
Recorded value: {"value": 2100, "unit": "rpm"}
